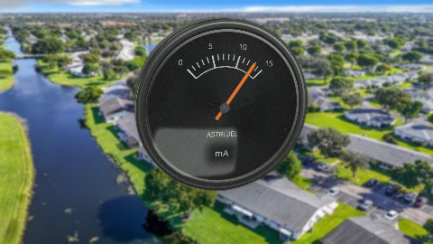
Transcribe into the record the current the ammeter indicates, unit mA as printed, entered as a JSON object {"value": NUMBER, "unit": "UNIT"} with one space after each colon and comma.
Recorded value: {"value": 13, "unit": "mA"}
